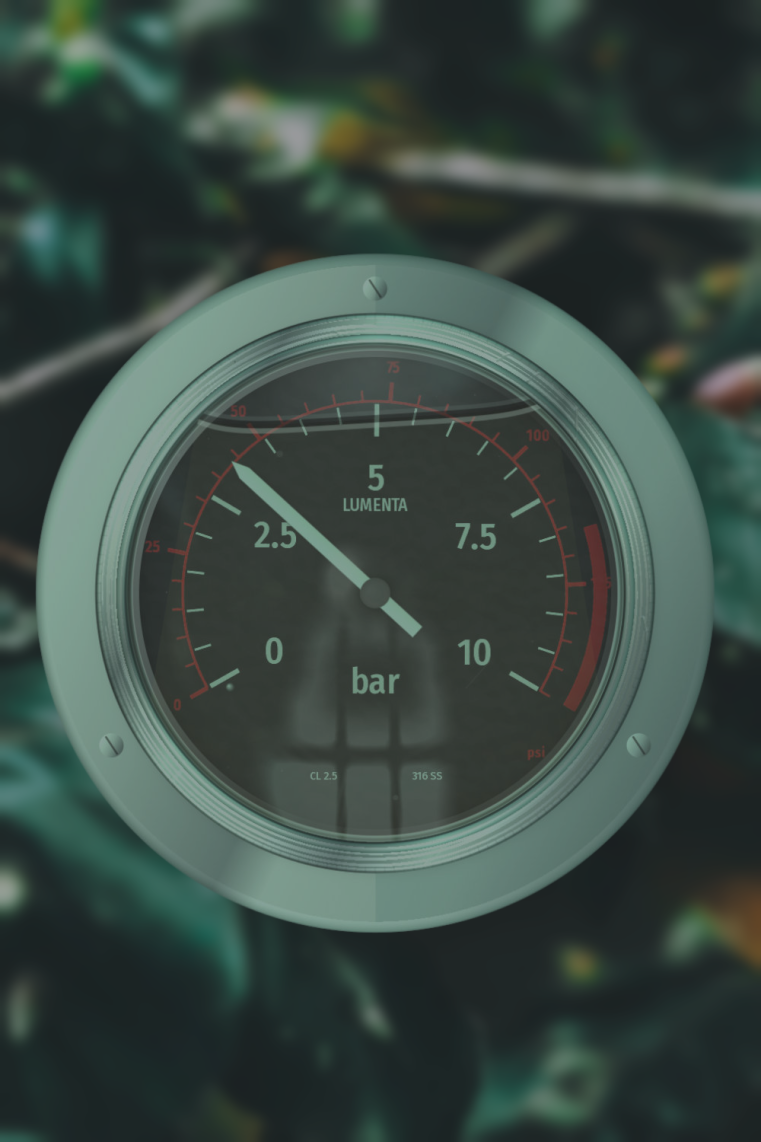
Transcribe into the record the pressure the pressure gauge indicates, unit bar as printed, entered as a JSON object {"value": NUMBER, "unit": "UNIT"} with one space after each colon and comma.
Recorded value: {"value": 3, "unit": "bar"}
